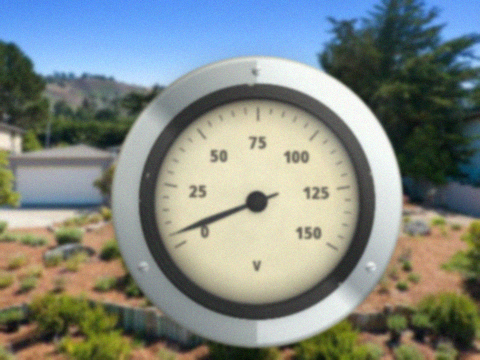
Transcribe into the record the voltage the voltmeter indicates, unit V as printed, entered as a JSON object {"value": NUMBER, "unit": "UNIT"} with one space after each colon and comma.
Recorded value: {"value": 5, "unit": "V"}
